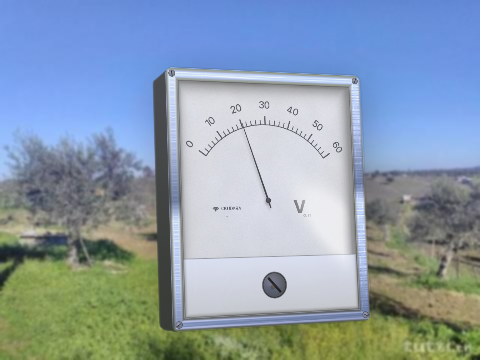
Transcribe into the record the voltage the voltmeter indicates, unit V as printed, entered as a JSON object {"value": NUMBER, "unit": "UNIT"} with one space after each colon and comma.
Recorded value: {"value": 20, "unit": "V"}
